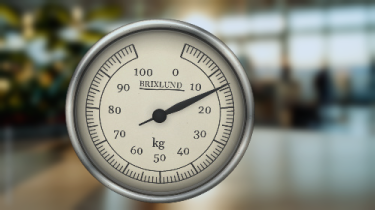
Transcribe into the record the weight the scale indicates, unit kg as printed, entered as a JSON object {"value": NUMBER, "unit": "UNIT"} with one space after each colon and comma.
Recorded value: {"value": 14, "unit": "kg"}
